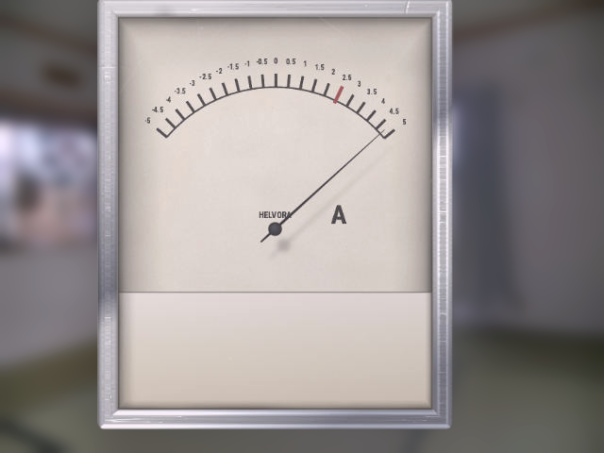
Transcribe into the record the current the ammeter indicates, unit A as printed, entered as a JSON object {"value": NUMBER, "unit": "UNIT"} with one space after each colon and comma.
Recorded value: {"value": 4.75, "unit": "A"}
